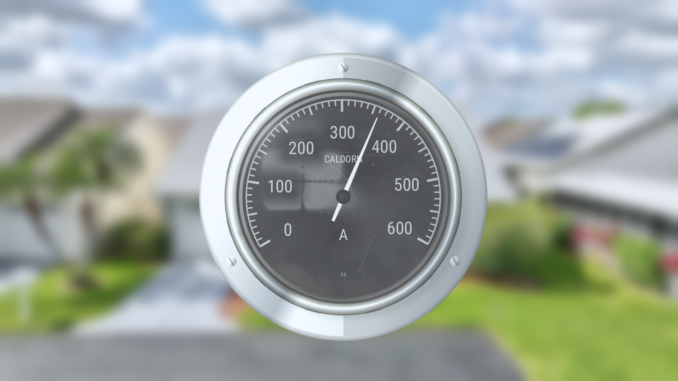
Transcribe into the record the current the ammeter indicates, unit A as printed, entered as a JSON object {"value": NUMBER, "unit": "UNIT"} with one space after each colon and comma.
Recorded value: {"value": 360, "unit": "A"}
